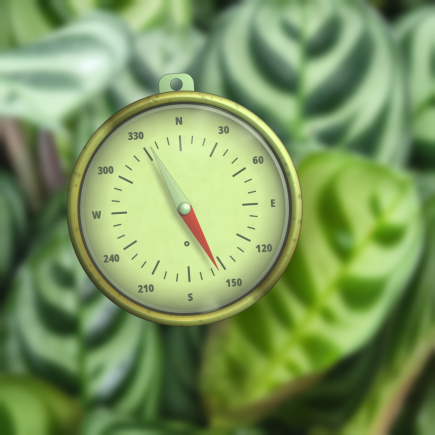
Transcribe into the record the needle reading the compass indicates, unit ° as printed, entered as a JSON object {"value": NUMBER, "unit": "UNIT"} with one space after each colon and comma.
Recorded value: {"value": 155, "unit": "°"}
